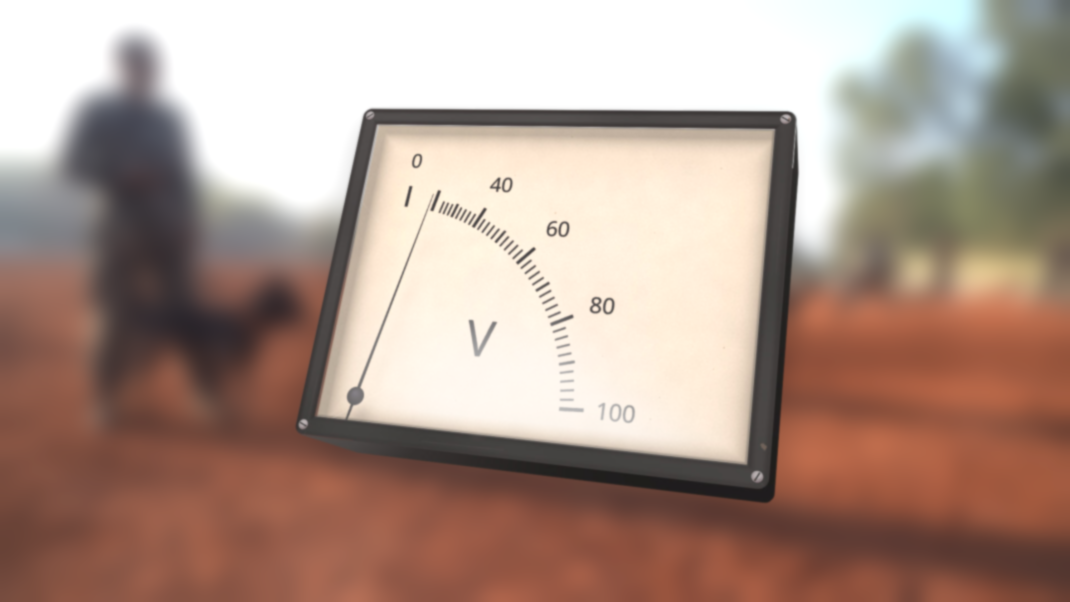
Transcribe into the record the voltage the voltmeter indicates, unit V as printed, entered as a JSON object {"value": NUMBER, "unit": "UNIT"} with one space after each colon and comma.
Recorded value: {"value": 20, "unit": "V"}
